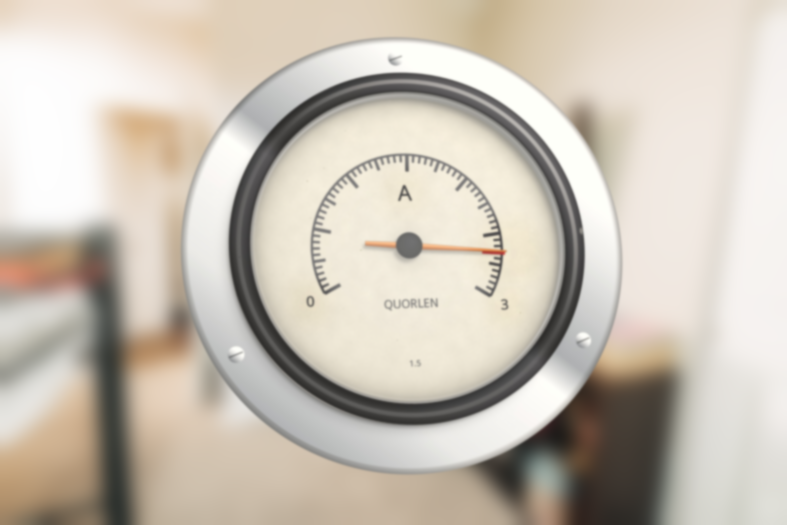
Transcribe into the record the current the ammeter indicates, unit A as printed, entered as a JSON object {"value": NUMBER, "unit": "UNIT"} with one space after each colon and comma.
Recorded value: {"value": 2.65, "unit": "A"}
